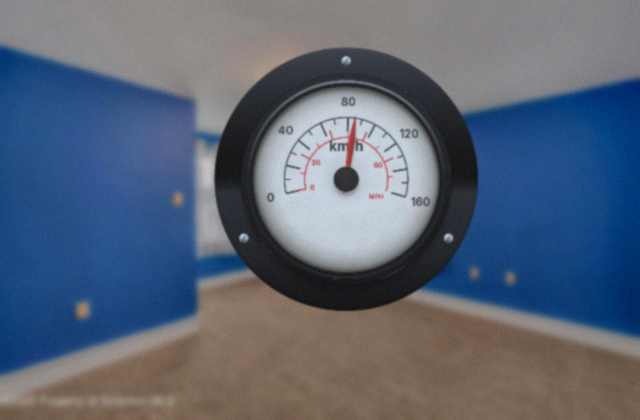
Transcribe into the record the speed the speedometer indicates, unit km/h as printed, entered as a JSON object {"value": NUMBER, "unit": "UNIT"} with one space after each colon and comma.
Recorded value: {"value": 85, "unit": "km/h"}
